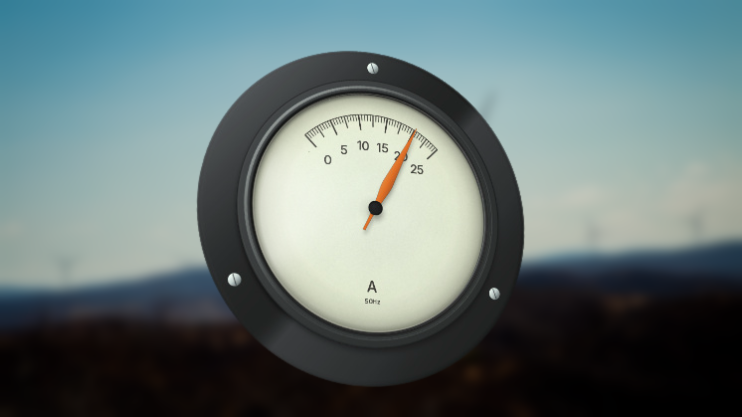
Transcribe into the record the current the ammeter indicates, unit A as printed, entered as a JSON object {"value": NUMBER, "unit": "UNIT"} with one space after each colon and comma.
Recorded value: {"value": 20, "unit": "A"}
